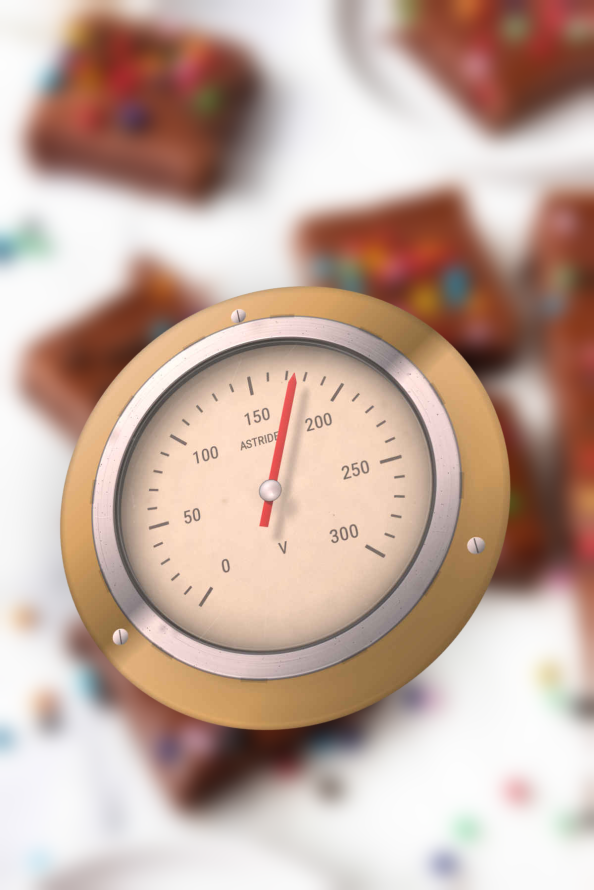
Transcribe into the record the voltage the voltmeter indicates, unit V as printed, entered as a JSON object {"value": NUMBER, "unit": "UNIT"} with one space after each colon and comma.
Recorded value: {"value": 175, "unit": "V"}
